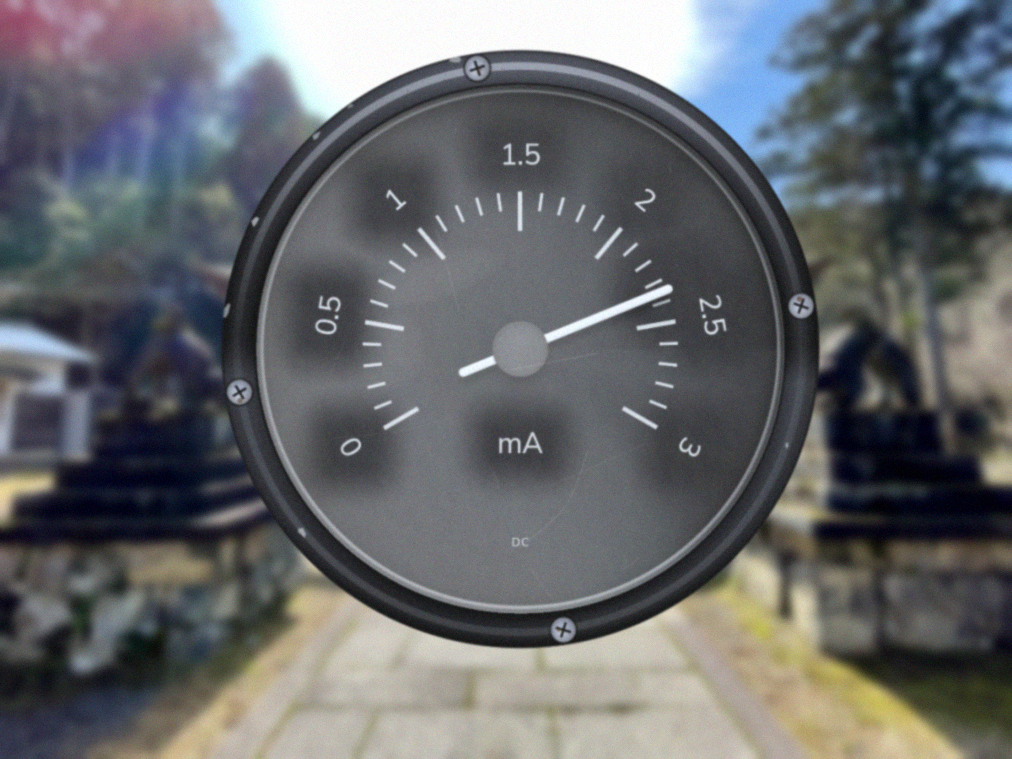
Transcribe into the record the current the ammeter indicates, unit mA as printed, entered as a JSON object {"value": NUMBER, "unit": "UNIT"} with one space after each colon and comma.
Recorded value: {"value": 2.35, "unit": "mA"}
